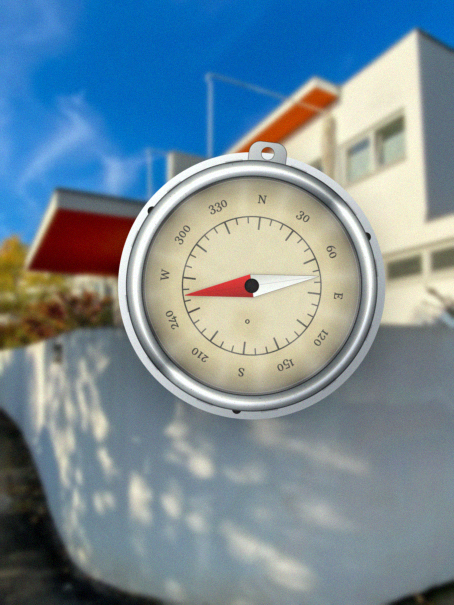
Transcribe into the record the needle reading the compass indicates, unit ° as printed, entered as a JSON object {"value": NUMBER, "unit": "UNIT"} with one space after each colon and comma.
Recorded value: {"value": 255, "unit": "°"}
